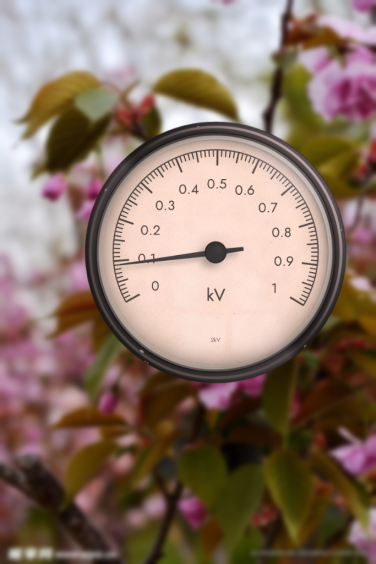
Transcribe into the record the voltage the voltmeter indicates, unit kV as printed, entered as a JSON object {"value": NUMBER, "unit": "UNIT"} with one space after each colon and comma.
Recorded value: {"value": 0.09, "unit": "kV"}
